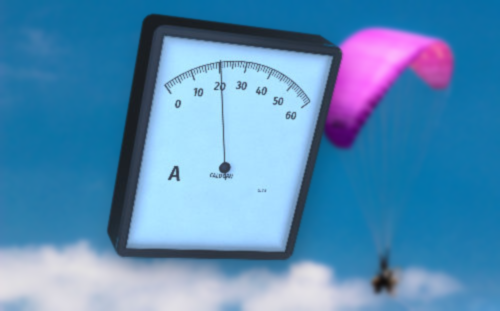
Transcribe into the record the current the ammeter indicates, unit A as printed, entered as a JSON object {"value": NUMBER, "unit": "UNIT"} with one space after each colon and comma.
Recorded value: {"value": 20, "unit": "A"}
